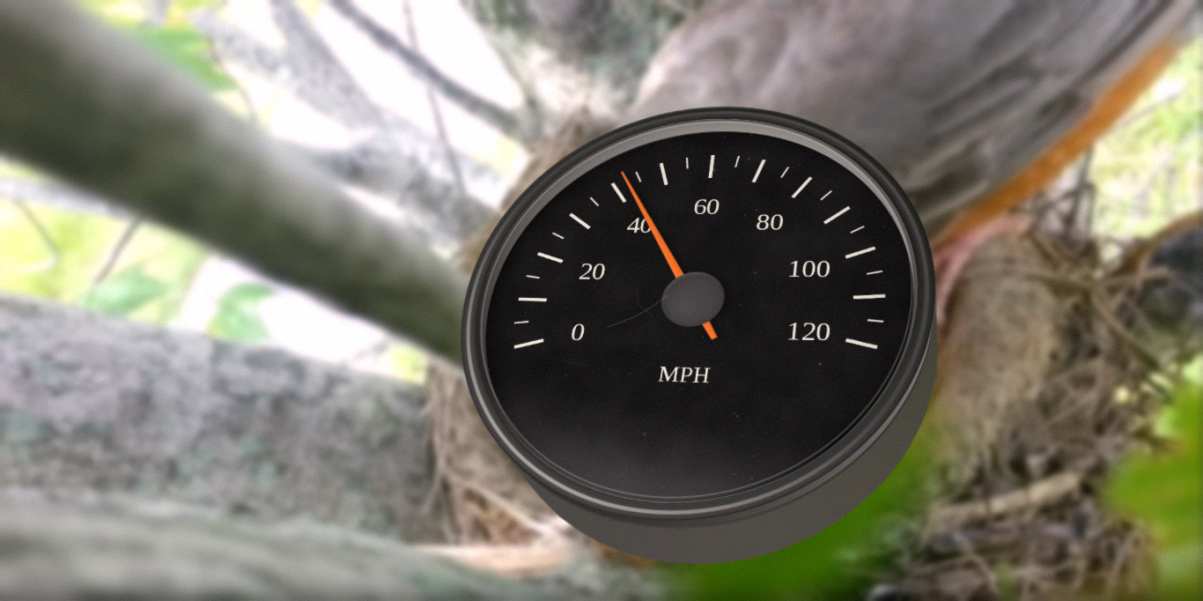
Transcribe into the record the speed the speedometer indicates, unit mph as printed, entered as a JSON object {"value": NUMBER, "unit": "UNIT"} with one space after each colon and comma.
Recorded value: {"value": 42.5, "unit": "mph"}
